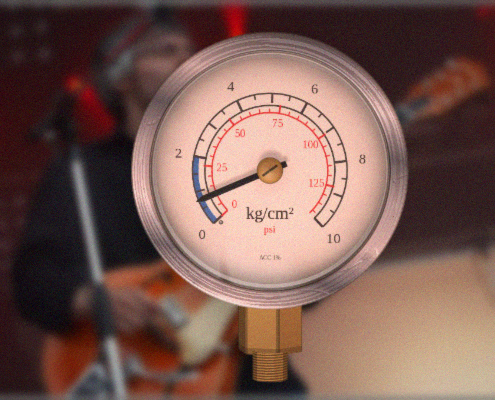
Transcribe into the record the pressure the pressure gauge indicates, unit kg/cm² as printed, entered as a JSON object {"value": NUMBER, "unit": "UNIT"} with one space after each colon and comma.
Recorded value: {"value": 0.75, "unit": "kg/cm²"}
